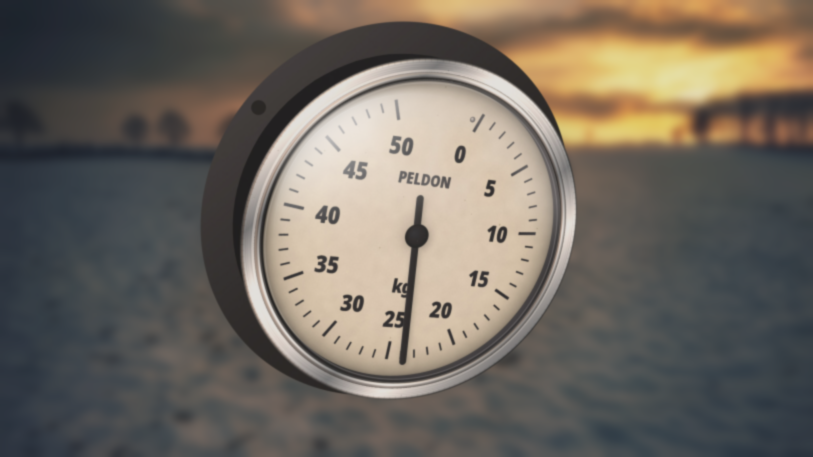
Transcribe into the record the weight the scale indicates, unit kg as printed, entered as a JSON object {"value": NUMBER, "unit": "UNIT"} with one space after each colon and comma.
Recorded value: {"value": 24, "unit": "kg"}
